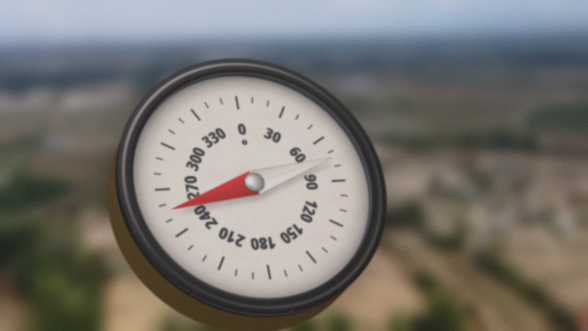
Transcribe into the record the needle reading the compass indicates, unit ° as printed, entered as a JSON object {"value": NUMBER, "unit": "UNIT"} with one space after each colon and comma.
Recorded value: {"value": 255, "unit": "°"}
